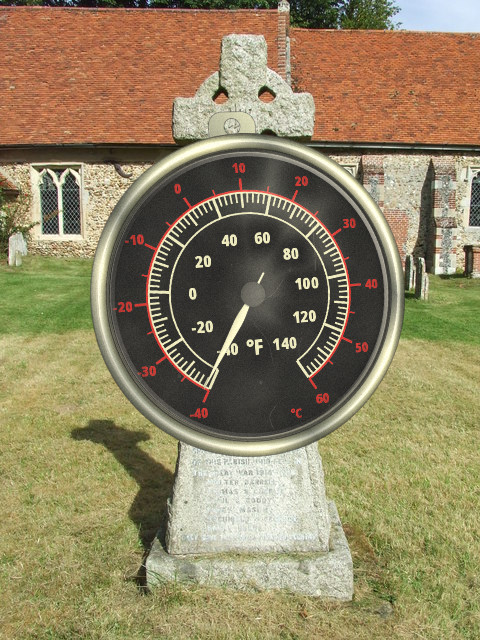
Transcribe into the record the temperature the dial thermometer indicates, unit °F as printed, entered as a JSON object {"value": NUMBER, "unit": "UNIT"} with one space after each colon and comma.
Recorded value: {"value": -38, "unit": "°F"}
